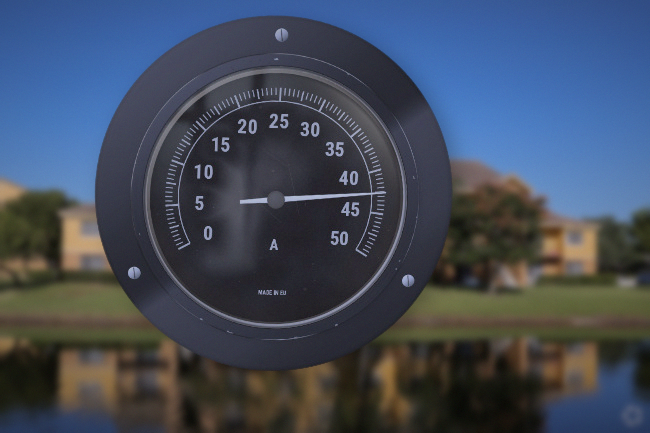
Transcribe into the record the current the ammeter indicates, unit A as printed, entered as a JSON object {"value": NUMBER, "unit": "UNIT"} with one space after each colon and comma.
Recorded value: {"value": 42.5, "unit": "A"}
